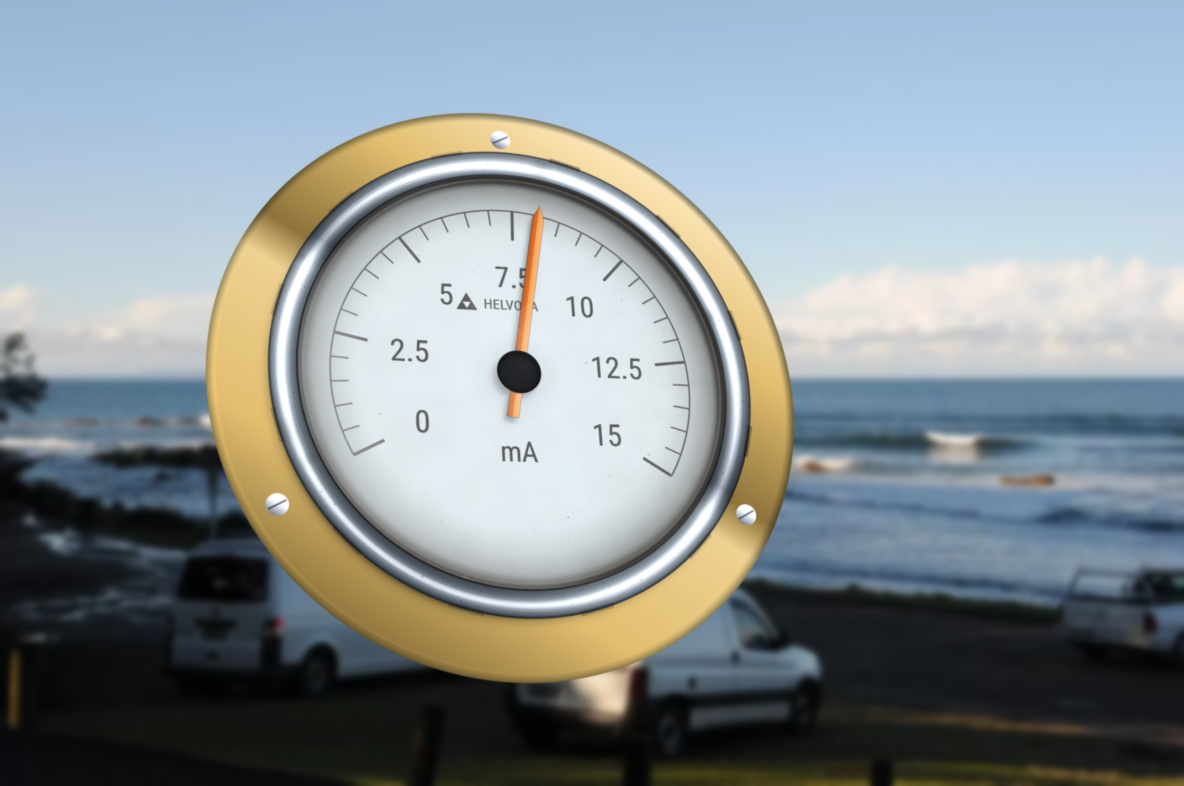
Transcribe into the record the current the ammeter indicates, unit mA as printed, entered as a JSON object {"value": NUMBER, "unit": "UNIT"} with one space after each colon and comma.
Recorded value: {"value": 8, "unit": "mA"}
